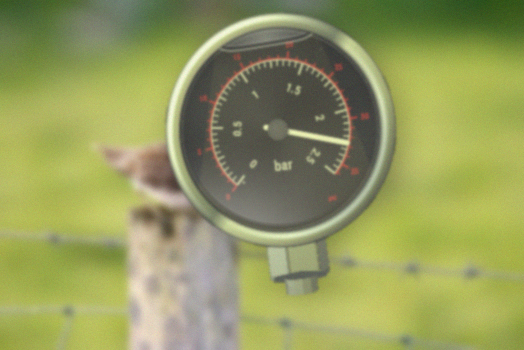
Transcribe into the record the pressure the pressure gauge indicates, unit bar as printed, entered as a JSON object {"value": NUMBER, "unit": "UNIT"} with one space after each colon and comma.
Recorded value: {"value": 2.25, "unit": "bar"}
